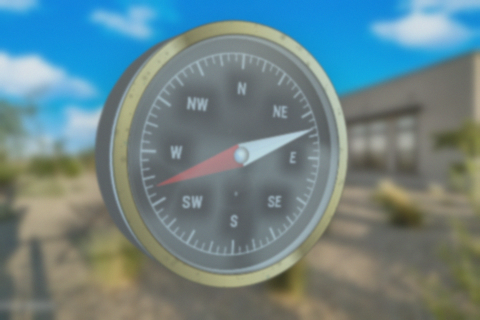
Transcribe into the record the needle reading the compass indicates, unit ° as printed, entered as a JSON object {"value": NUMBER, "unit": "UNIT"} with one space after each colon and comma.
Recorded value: {"value": 250, "unit": "°"}
